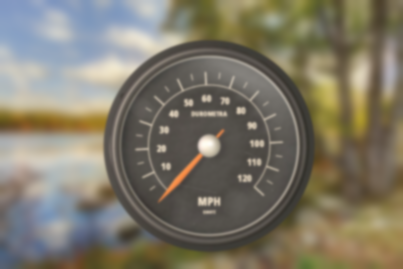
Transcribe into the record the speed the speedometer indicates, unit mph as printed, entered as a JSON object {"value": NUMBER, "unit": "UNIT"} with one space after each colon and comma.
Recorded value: {"value": 0, "unit": "mph"}
